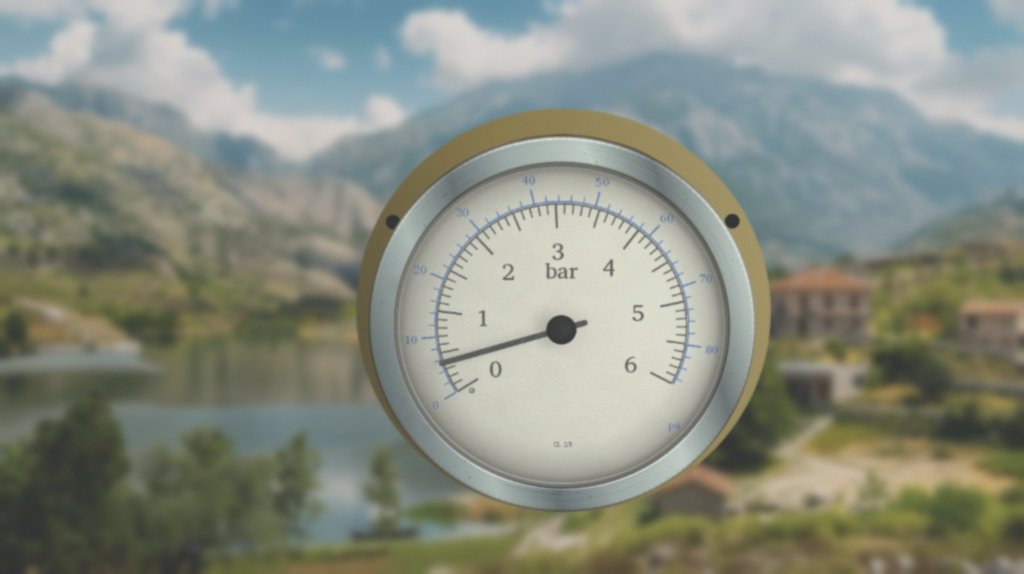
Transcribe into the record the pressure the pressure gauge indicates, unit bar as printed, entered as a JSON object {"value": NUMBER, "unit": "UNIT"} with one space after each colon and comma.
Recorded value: {"value": 0.4, "unit": "bar"}
